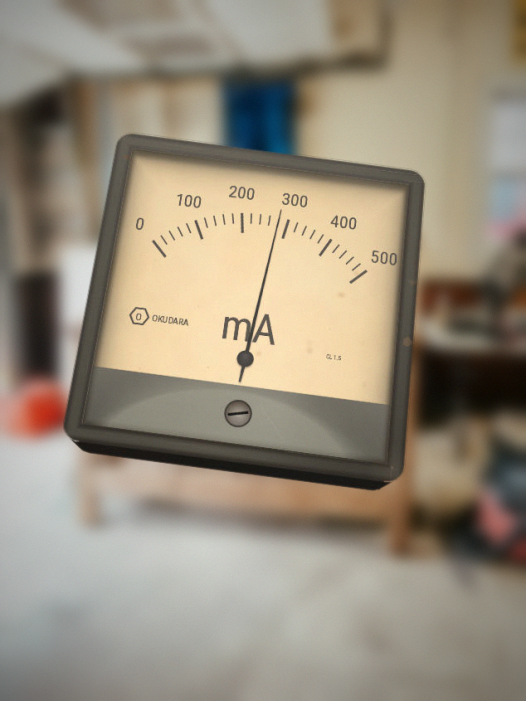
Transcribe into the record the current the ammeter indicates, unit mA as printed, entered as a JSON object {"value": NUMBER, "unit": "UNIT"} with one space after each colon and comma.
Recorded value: {"value": 280, "unit": "mA"}
